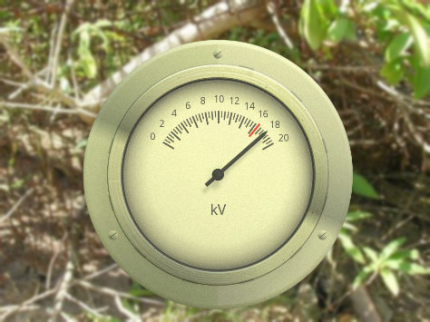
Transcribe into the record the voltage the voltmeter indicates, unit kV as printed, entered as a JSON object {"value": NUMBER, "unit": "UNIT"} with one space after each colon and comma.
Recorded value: {"value": 18, "unit": "kV"}
